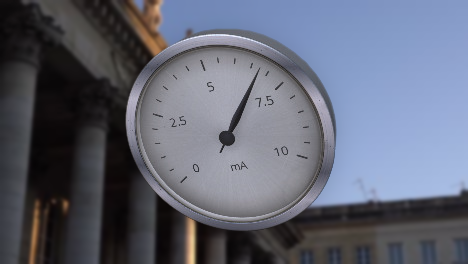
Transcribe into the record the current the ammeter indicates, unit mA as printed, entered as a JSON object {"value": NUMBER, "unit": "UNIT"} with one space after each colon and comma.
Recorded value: {"value": 6.75, "unit": "mA"}
